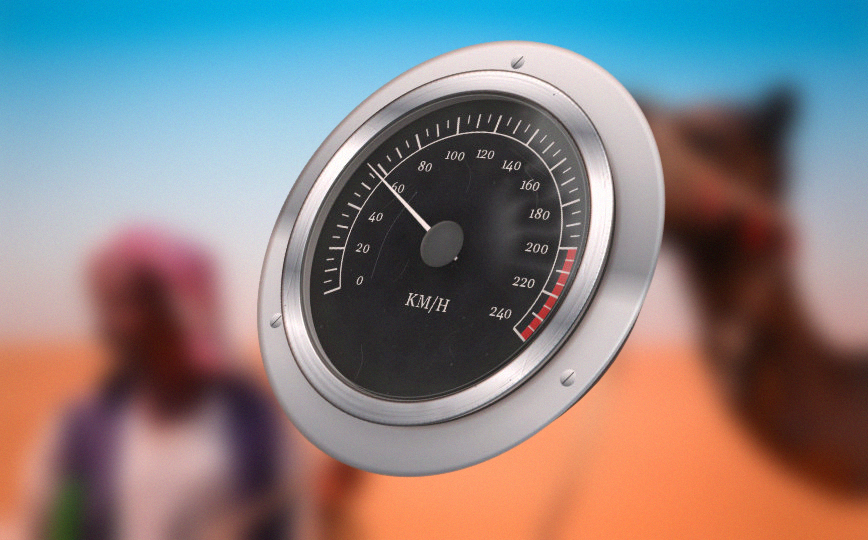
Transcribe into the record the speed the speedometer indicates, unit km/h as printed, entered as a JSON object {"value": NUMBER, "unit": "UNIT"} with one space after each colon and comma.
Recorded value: {"value": 57.5, "unit": "km/h"}
